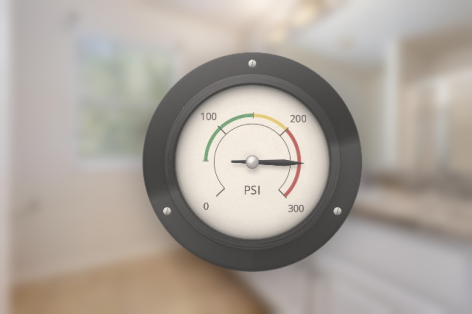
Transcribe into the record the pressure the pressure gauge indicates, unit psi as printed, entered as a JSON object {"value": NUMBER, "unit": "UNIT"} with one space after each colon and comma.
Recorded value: {"value": 250, "unit": "psi"}
